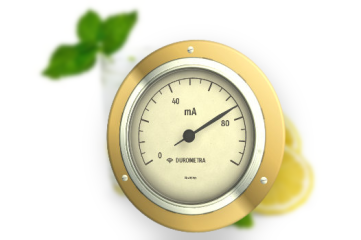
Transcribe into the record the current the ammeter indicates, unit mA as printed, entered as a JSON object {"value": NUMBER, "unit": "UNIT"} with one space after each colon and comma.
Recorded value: {"value": 75, "unit": "mA"}
